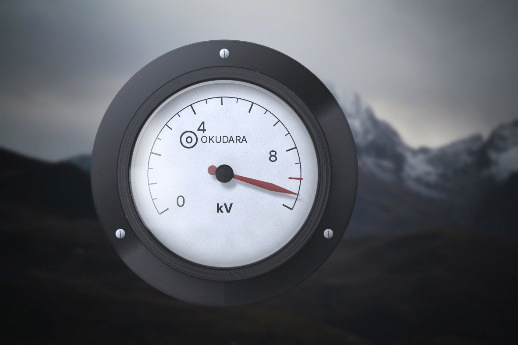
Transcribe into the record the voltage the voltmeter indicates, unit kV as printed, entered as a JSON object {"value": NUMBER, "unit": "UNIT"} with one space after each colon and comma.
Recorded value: {"value": 9.5, "unit": "kV"}
